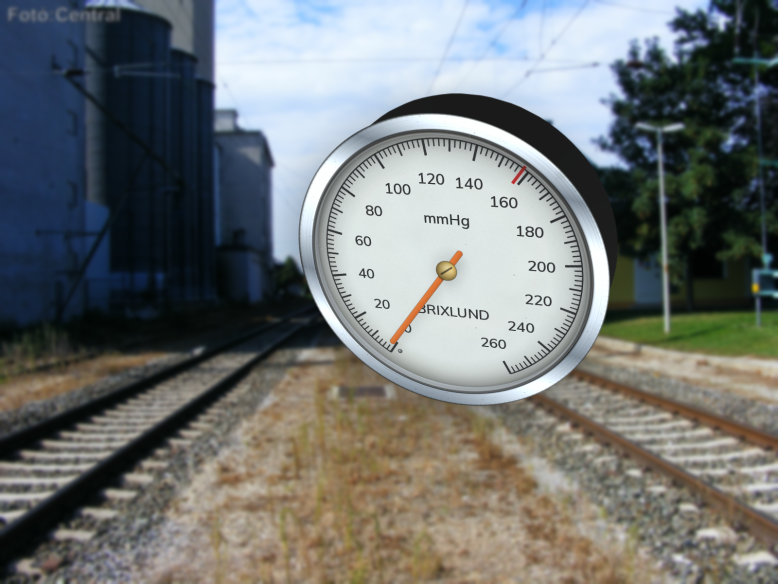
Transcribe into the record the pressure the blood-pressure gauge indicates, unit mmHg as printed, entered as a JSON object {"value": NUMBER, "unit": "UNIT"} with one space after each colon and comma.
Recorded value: {"value": 2, "unit": "mmHg"}
